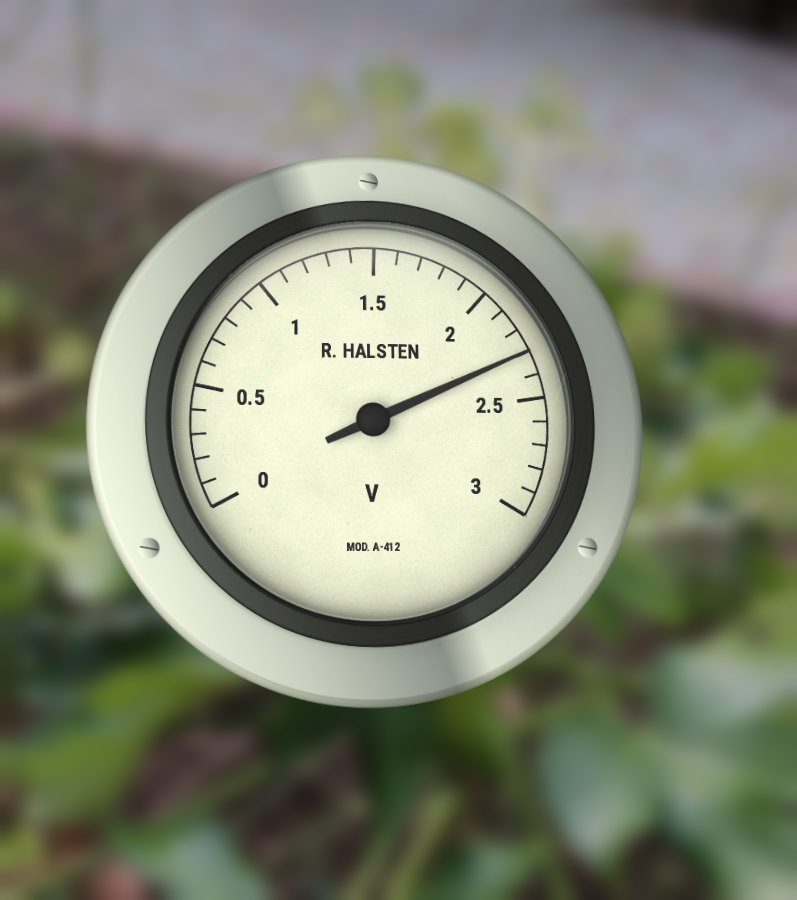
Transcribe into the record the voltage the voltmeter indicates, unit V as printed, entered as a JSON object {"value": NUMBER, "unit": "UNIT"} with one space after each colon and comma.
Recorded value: {"value": 2.3, "unit": "V"}
